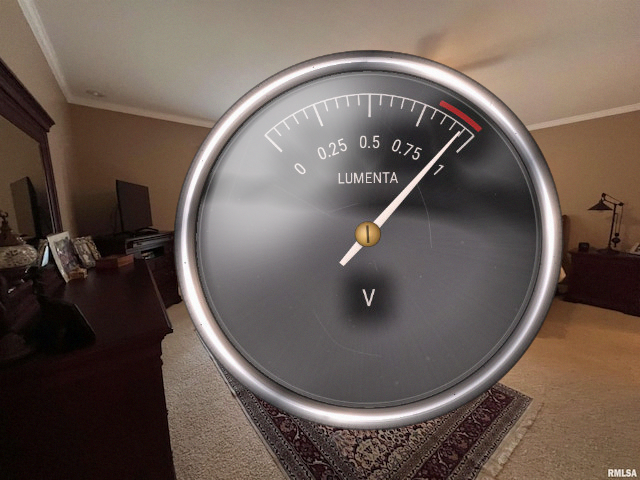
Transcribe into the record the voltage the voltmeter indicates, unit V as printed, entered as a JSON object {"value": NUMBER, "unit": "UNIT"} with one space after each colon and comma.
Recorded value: {"value": 0.95, "unit": "V"}
